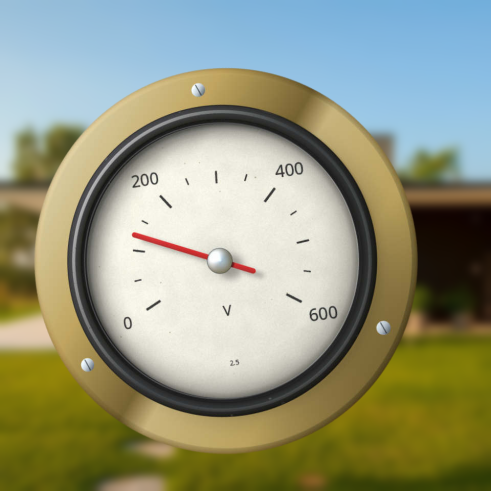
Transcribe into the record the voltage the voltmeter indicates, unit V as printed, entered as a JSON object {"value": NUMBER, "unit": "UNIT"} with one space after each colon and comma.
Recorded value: {"value": 125, "unit": "V"}
